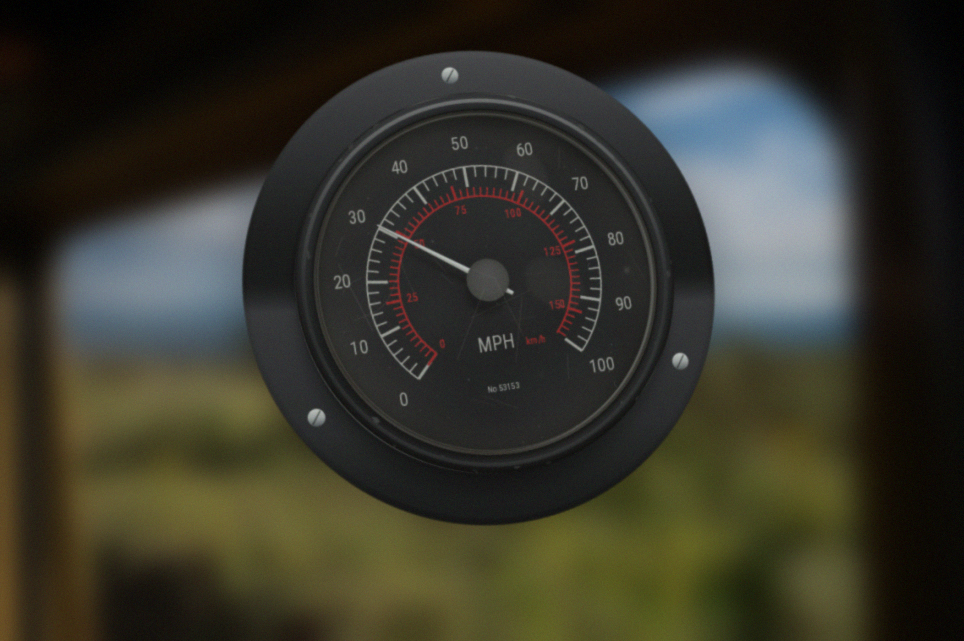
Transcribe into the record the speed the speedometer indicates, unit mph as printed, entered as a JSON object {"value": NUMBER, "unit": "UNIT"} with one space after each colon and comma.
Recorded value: {"value": 30, "unit": "mph"}
